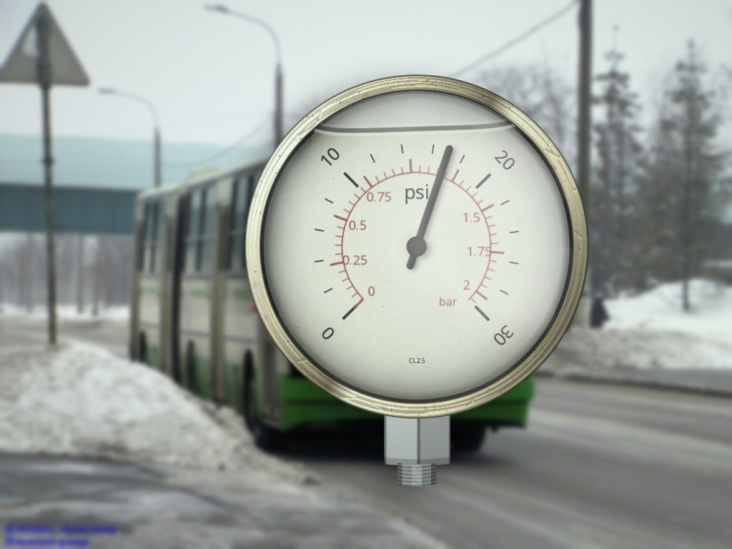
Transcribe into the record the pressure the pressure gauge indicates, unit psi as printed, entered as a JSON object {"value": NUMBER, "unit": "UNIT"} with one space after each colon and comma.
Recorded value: {"value": 17, "unit": "psi"}
